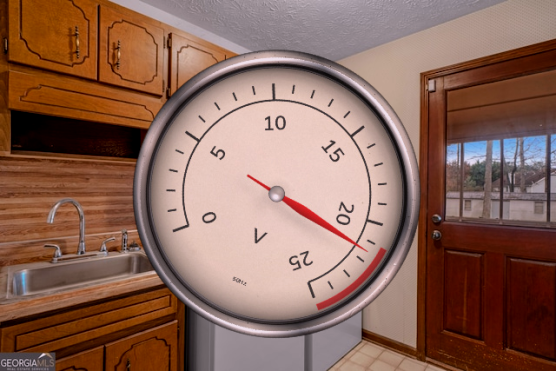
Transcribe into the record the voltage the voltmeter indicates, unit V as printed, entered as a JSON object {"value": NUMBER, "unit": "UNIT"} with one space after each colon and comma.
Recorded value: {"value": 21.5, "unit": "V"}
